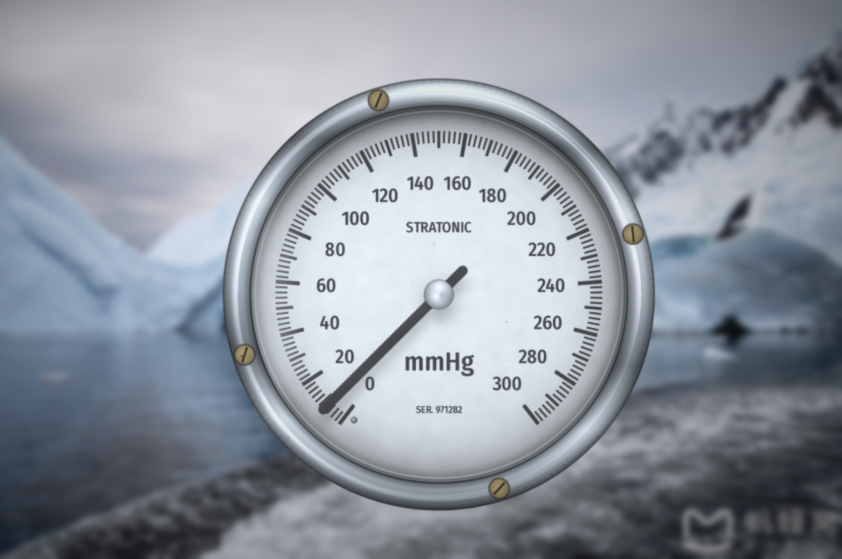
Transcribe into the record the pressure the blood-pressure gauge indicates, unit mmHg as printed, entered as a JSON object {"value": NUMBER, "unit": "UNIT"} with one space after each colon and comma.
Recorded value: {"value": 8, "unit": "mmHg"}
